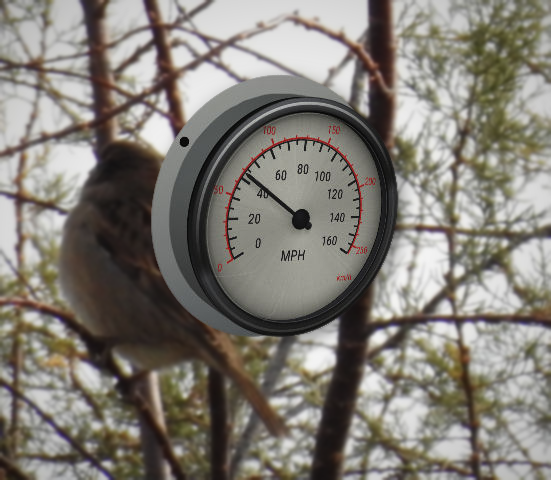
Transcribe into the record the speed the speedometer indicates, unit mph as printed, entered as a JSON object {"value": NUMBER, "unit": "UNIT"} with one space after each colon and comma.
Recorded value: {"value": 42.5, "unit": "mph"}
